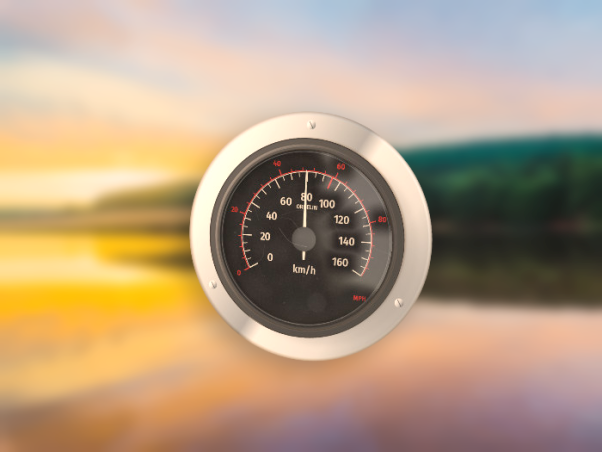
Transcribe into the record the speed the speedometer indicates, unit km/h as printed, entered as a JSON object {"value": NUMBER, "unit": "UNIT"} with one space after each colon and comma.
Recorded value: {"value": 80, "unit": "km/h"}
